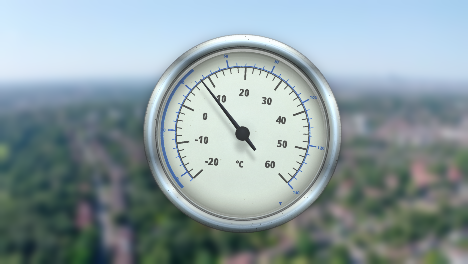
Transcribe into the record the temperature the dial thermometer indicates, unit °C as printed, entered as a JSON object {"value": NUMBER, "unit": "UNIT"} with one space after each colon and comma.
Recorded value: {"value": 8, "unit": "°C"}
